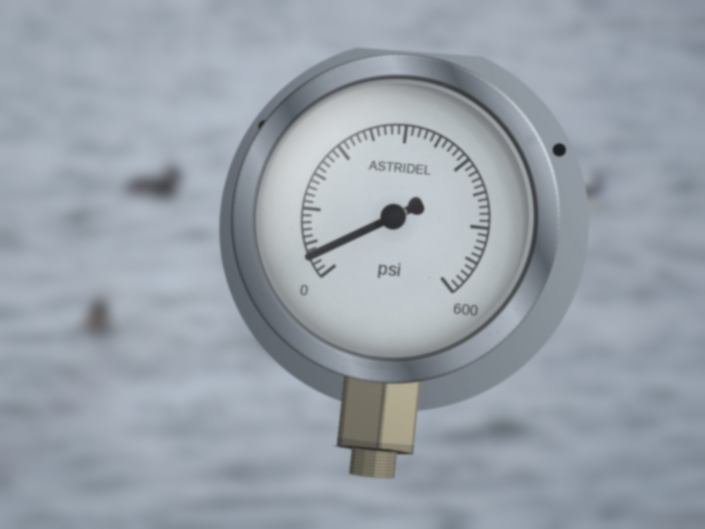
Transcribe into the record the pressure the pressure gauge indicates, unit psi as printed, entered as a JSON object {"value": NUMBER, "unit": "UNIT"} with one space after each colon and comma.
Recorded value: {"value": 30, "unit": "psi"}
